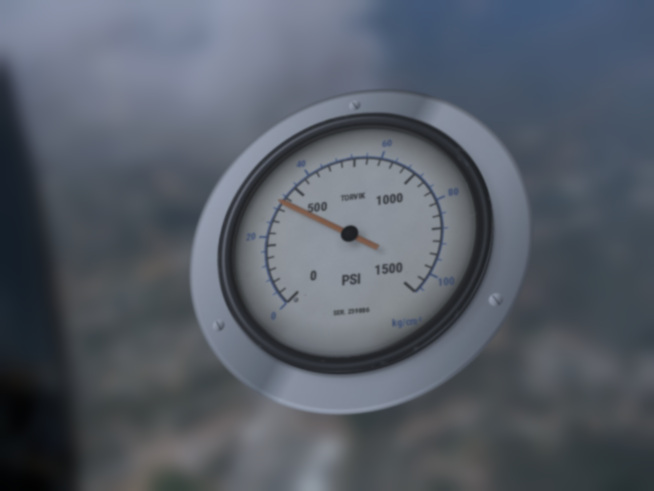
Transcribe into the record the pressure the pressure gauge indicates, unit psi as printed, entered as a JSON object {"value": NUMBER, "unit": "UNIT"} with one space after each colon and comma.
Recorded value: {"value": 425, "unit": "psi"}
